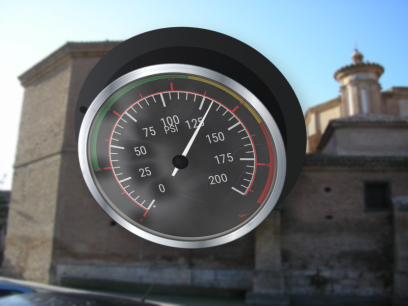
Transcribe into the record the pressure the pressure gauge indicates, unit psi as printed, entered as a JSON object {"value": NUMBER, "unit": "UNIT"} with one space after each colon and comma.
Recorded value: {"value": 130, "unit": "psi"}
